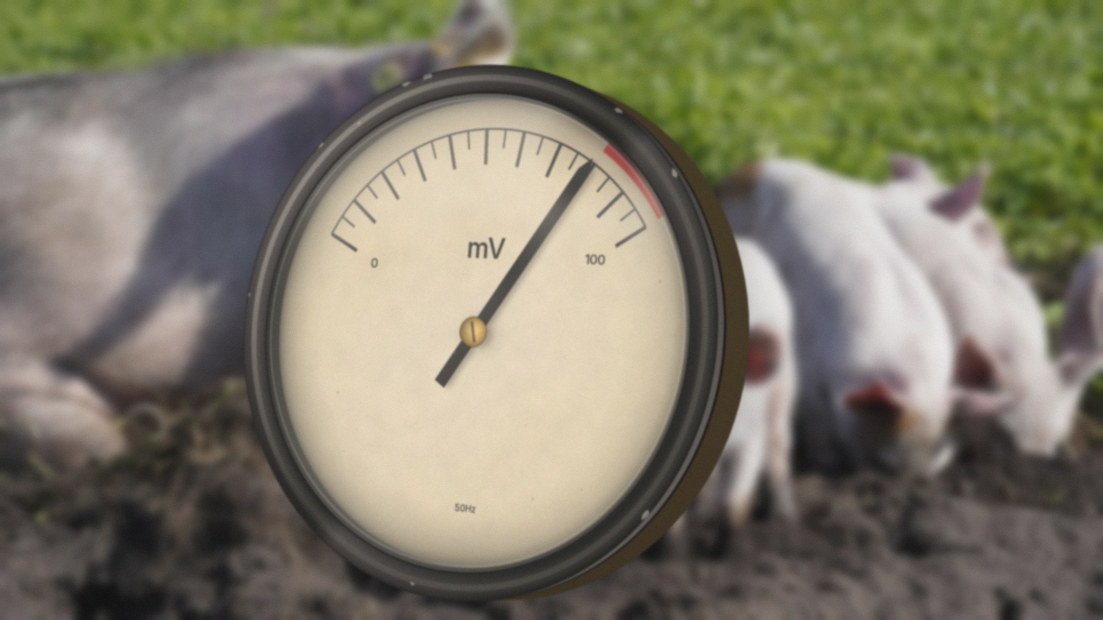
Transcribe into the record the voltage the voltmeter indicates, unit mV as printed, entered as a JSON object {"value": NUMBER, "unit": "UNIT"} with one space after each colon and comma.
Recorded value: {"value": 80, "unit": "mV"}
